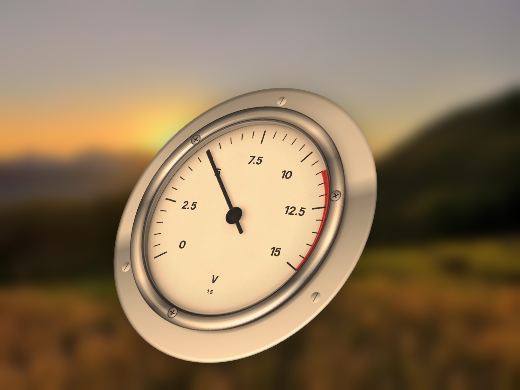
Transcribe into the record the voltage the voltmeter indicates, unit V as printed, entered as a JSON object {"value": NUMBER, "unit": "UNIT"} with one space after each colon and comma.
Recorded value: {"value": 5, "unit": "V"}
